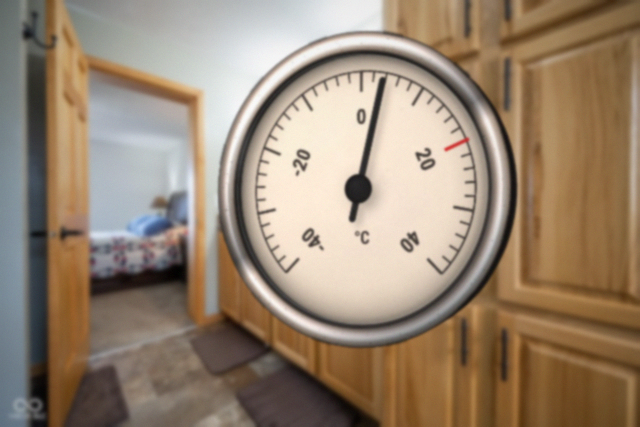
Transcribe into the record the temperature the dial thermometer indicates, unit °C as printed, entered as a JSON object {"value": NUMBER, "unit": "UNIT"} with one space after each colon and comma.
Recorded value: {"value": 4, "unit": "°C"}
